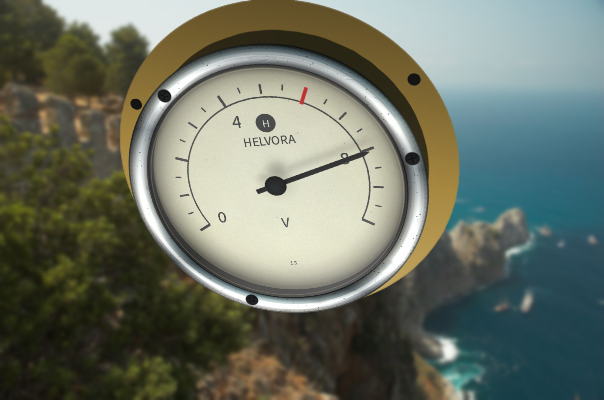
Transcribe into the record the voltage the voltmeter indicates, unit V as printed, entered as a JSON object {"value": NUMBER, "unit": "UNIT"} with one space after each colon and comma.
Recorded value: {"value": 8, "unit": "V"}
